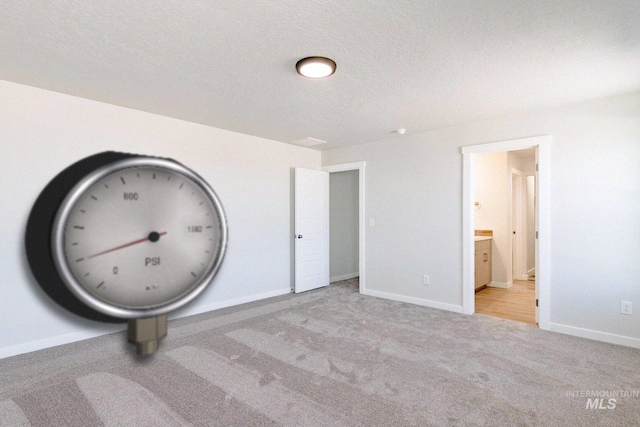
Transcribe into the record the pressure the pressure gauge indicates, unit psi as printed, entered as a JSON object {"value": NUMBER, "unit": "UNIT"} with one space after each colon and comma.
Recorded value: {"value": 200, "unit": "psi"}
